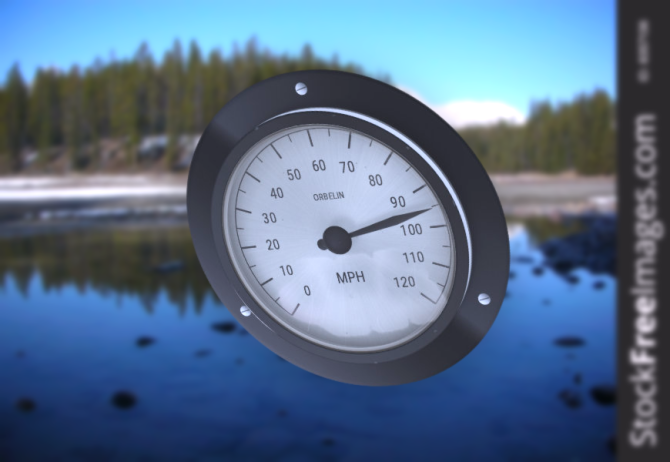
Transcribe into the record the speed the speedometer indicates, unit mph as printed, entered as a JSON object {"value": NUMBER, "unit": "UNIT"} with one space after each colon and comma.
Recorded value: {"value": 95, "unit": "mph"}
